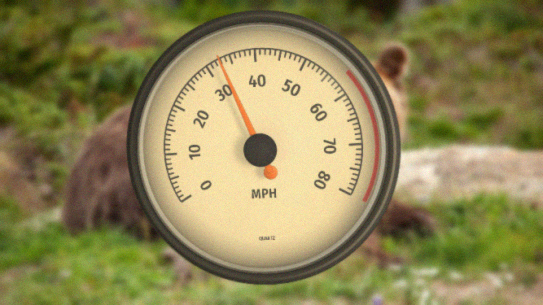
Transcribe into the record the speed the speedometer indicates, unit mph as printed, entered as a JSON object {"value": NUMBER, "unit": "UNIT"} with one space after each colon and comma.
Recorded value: {"value": 33, "unit": "mph"}
